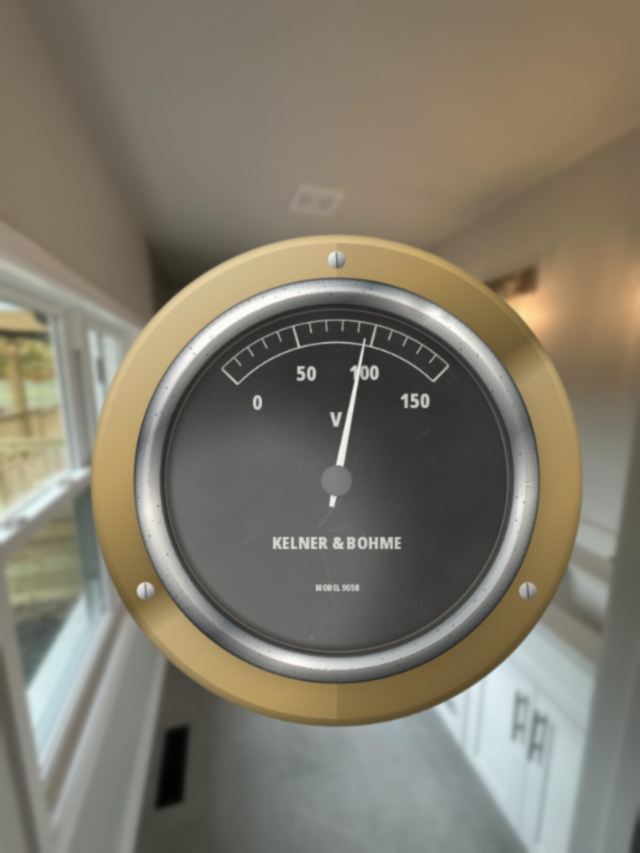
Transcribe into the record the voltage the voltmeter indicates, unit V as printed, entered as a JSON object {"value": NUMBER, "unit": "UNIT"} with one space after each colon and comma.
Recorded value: {"value": 95, "unit": "V"}
